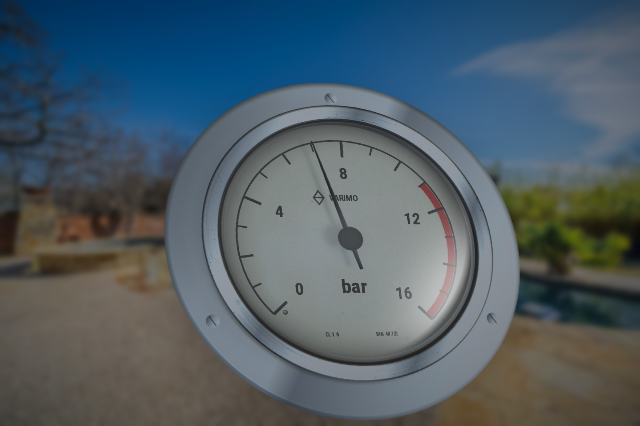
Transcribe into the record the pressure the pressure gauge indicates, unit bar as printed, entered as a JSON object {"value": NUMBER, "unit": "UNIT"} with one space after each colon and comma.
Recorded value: {"value": 7, "unit": "bar"}
